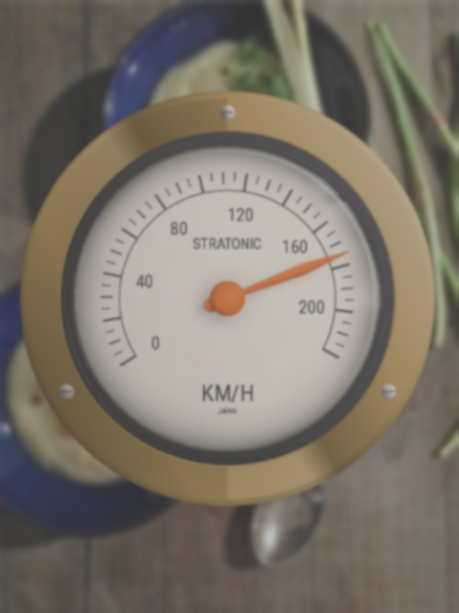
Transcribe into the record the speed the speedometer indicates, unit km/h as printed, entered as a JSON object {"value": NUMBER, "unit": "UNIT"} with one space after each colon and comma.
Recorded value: {"value": 175, "unit": "km/h"}
